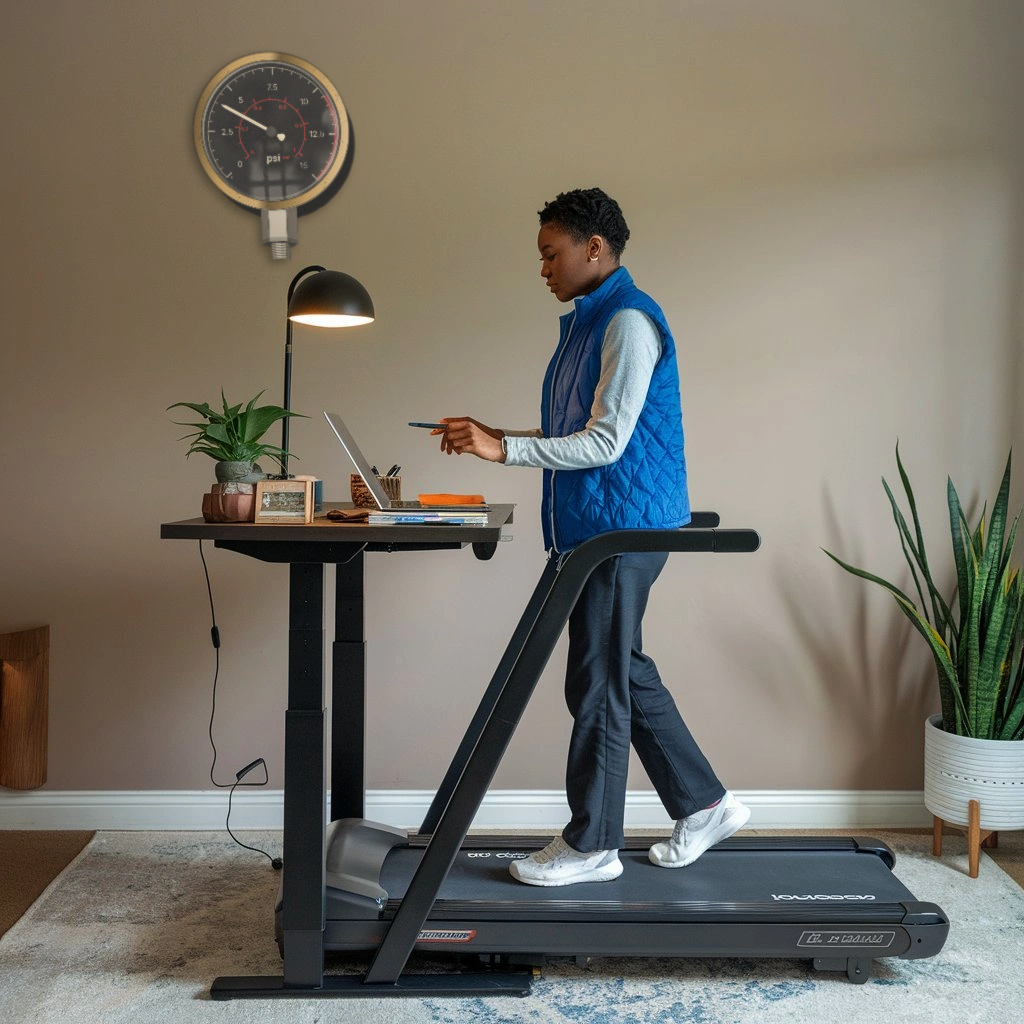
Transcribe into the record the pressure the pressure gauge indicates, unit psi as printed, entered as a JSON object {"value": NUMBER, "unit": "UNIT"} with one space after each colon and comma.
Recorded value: {"value": 4, "unit": "psi"}
